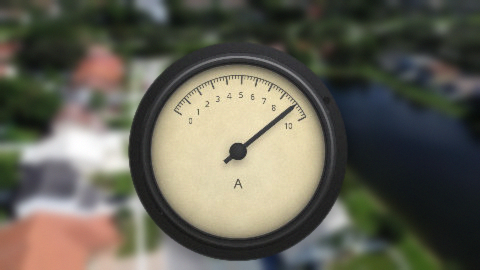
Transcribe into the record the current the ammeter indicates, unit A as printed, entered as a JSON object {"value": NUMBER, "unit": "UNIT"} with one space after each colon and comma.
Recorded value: {"value": 9, "unit": "A"}
